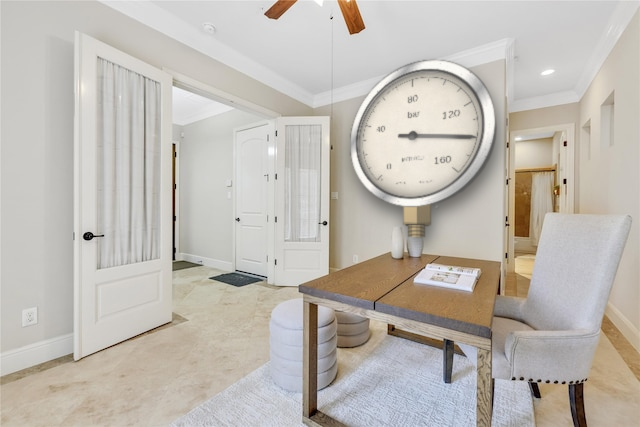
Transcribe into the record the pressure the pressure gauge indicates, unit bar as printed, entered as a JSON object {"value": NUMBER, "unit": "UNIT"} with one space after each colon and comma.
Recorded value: {"value": 140, "unit": "bar"}
